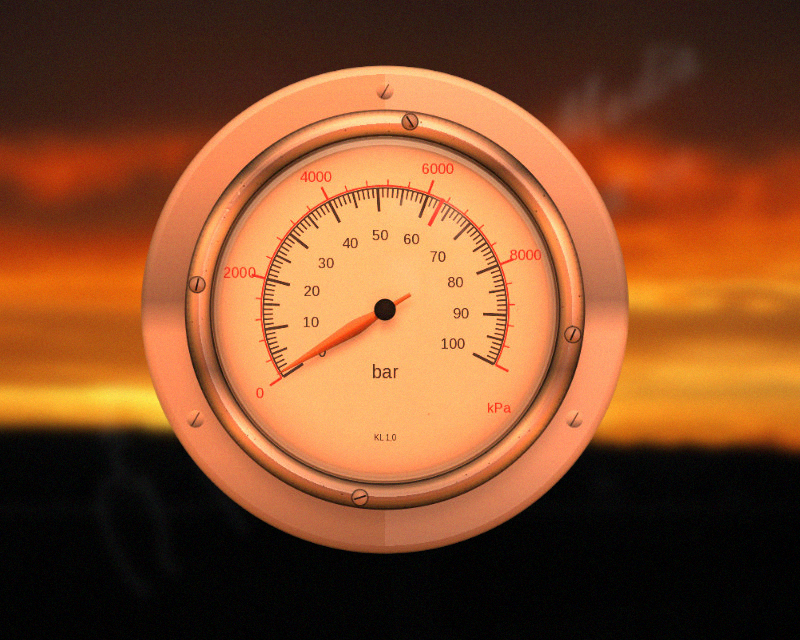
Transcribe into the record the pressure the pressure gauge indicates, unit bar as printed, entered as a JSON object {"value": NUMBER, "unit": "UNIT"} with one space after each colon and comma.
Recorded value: {"value": 1, "unit": "bar"}
